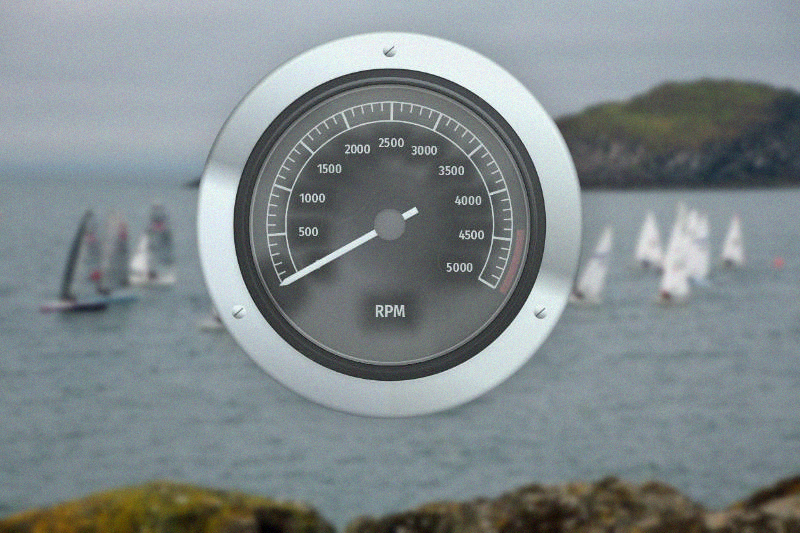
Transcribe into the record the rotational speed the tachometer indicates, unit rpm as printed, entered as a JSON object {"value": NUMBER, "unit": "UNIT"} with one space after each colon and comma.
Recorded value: {"value": 0, "unit": "rpm"}
